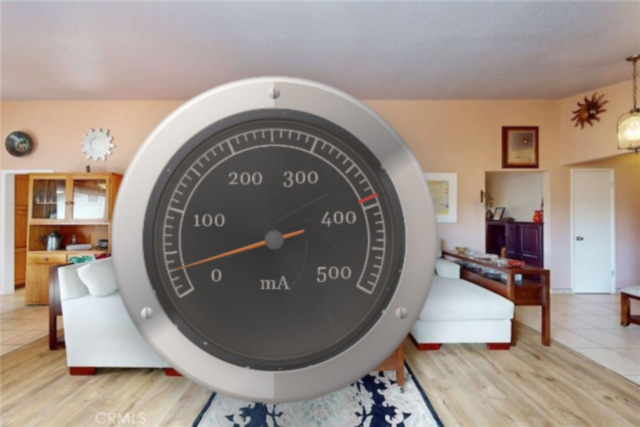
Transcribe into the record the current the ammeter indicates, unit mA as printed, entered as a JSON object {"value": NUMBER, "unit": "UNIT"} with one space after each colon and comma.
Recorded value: {"value": 30, "unit": "mA"}
